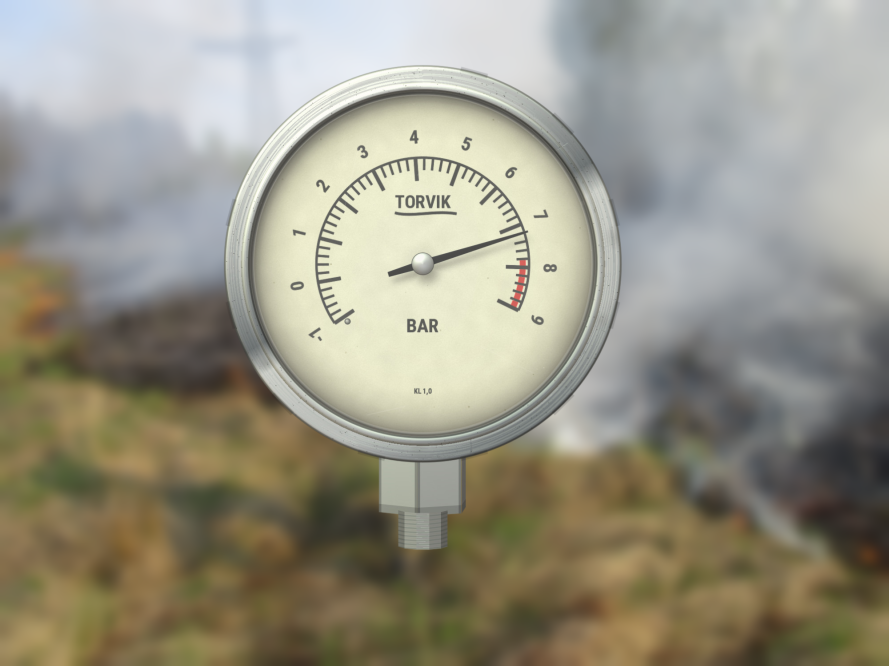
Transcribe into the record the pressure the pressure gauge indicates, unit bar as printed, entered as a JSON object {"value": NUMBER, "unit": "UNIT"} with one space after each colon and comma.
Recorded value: {"value": 7.2, "unit": "bar"}
